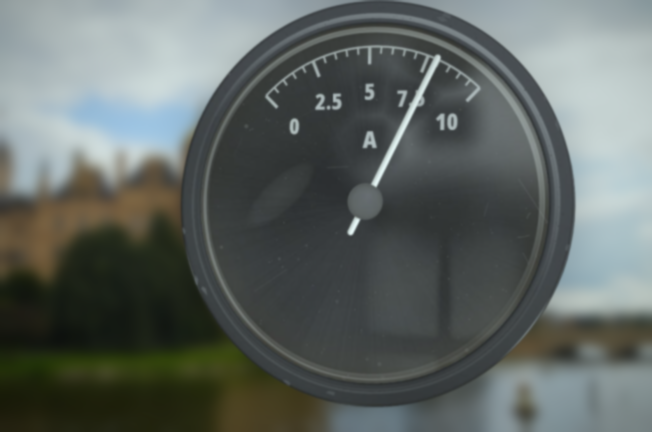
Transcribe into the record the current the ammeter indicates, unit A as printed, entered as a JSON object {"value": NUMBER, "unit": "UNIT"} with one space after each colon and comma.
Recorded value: {"value": 8, "unit": "A"}
